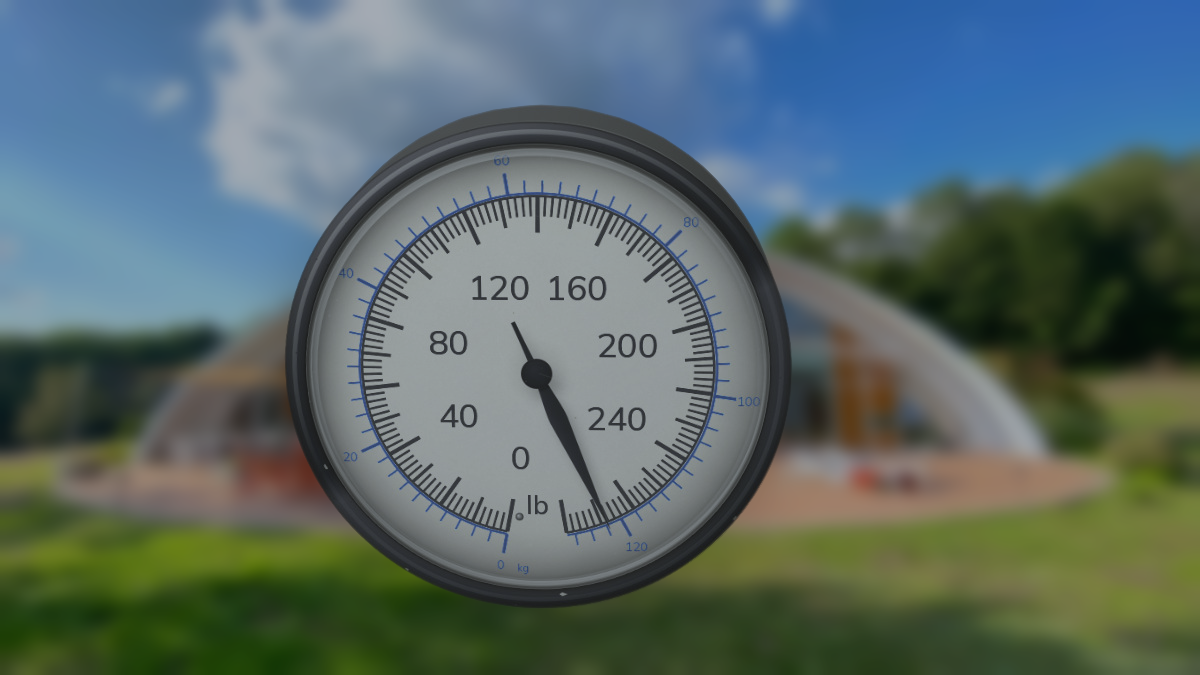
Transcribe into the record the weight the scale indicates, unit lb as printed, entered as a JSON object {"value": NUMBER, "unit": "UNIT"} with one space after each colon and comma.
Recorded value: {"value": 268, "unit": "lb"}
